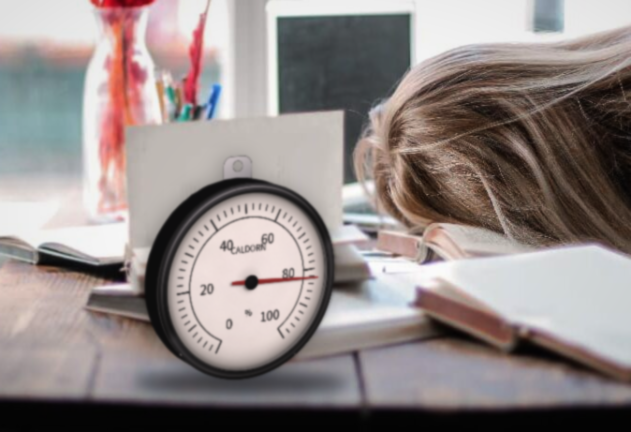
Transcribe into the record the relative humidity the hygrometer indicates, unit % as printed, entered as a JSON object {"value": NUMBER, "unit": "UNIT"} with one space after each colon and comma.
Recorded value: {"value": 82, "unit": "%"}
